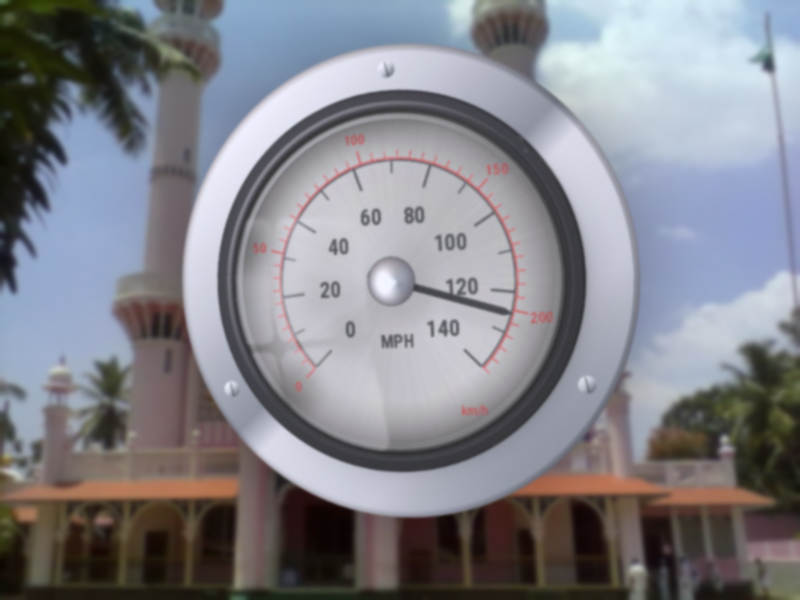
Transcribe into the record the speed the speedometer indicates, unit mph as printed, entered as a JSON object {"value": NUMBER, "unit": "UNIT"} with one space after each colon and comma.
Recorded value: {"value": 125, "unit": "mph"}
